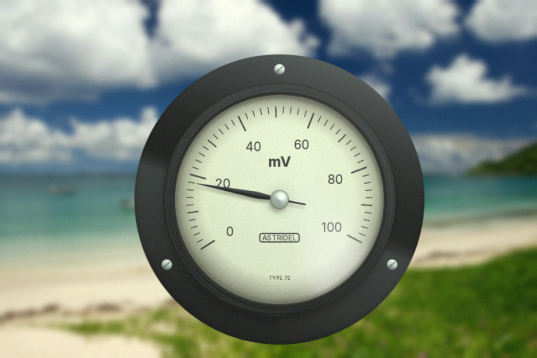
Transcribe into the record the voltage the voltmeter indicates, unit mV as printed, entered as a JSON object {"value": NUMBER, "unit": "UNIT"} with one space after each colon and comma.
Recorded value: {"value": 18, "unit": "mV"}
